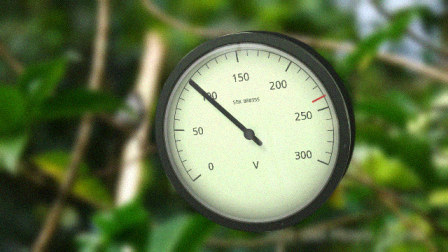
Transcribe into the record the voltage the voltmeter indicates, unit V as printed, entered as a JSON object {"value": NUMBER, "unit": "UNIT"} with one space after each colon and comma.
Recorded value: {"value": 100, "unit": "V"}
